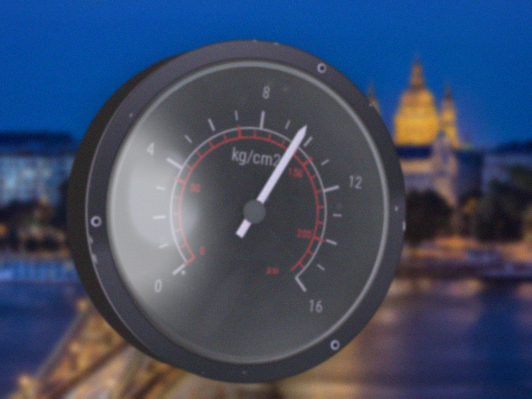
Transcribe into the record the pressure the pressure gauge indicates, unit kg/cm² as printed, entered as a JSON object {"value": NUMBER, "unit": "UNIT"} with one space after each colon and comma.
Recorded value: {"value": 9.5, "unit": "kg/cm²"}
